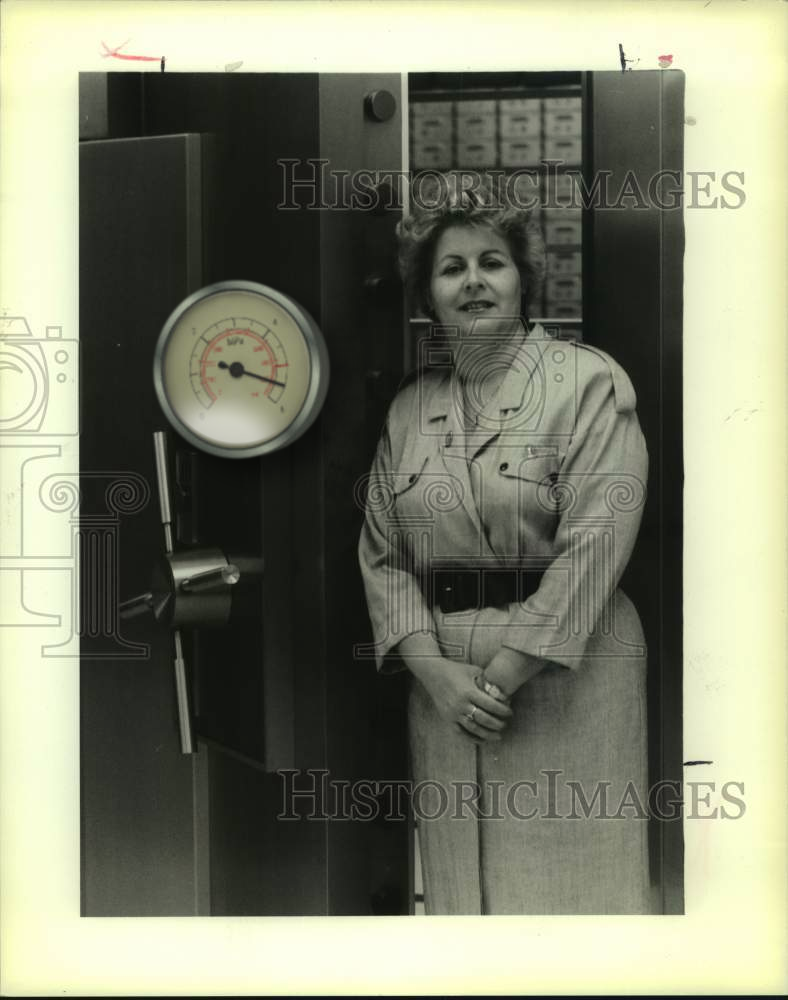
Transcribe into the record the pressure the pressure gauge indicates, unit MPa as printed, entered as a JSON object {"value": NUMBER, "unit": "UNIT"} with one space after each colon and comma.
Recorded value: {"value": 5.5, "unit": "MPa"}
